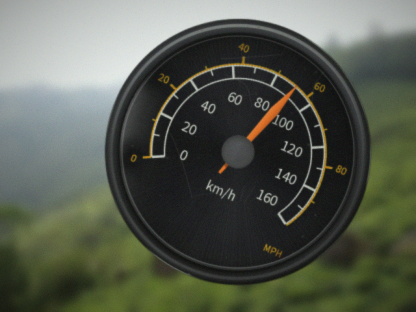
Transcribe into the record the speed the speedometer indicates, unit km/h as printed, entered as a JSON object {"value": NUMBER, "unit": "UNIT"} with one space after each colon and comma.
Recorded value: {"value": 90, "unit": "km/h"}
